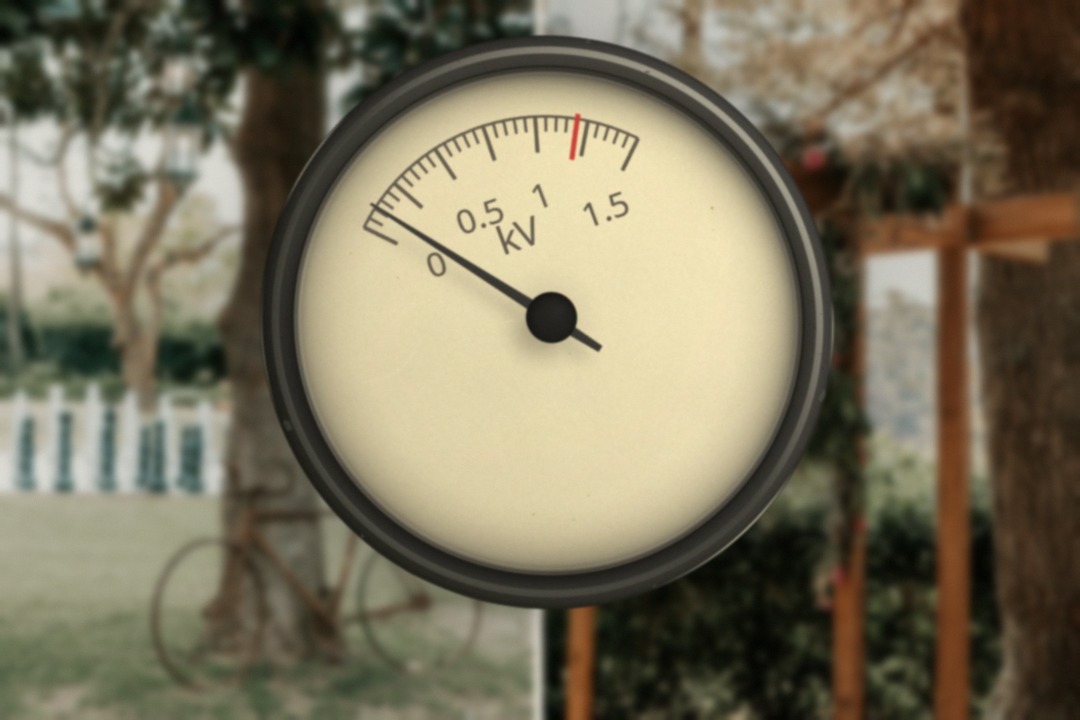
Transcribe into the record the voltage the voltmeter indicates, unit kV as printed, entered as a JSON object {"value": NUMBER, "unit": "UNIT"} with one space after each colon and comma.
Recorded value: {"value": 0.1, "unit": "kV"}
